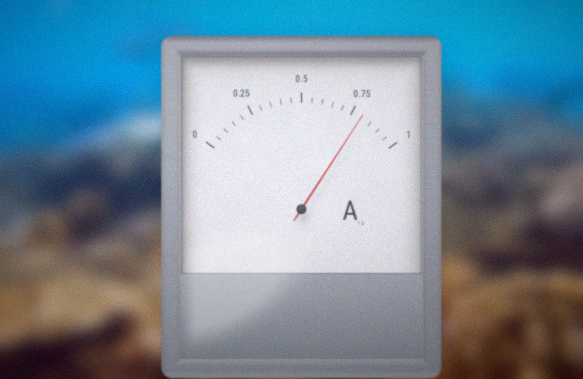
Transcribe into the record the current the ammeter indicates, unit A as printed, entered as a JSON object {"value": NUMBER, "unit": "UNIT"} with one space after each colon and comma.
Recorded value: {"value": 0.8, "unit": "A"}
